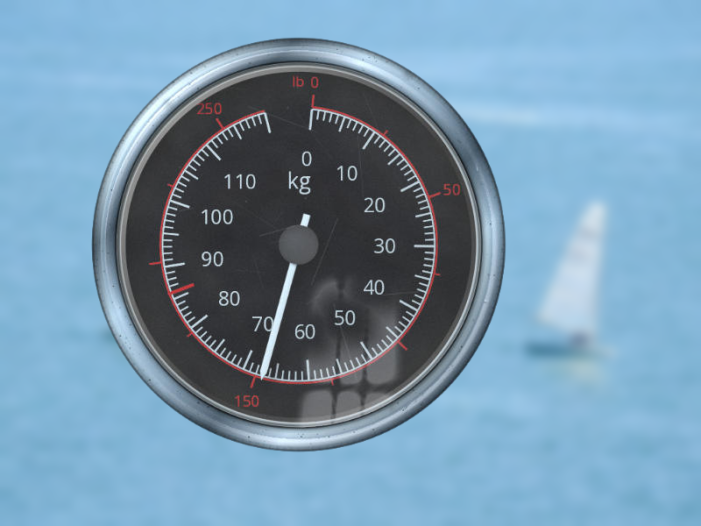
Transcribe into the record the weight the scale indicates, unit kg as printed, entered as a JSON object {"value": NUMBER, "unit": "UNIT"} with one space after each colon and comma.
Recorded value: {"value": 67, "unit": "kg"}
